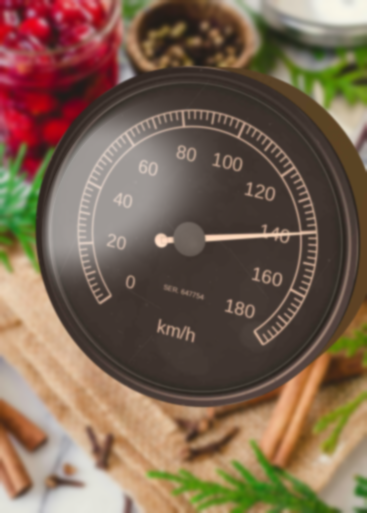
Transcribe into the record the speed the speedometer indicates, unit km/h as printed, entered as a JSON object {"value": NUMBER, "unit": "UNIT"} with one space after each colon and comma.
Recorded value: {"value": 140, "unit": "km/h"}
